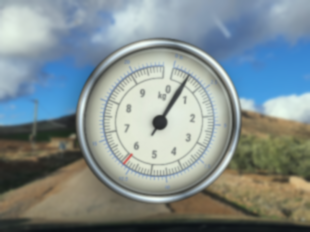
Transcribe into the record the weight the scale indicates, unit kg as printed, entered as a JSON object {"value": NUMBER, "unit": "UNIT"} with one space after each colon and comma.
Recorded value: {"value": 0.5, "unit": "kg"}
